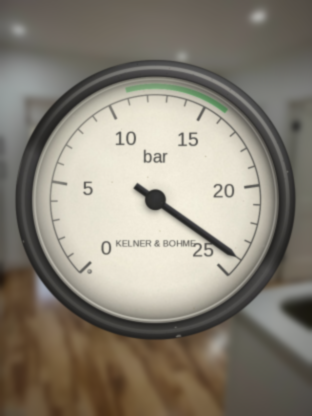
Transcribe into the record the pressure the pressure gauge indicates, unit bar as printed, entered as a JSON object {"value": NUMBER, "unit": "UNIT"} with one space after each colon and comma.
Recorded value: {"value": 24, "unit": "bar"}
